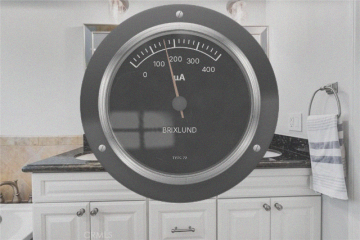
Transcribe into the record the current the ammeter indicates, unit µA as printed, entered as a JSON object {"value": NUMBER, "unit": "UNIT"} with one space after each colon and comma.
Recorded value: {"value": 160, "unit": "µA"}
